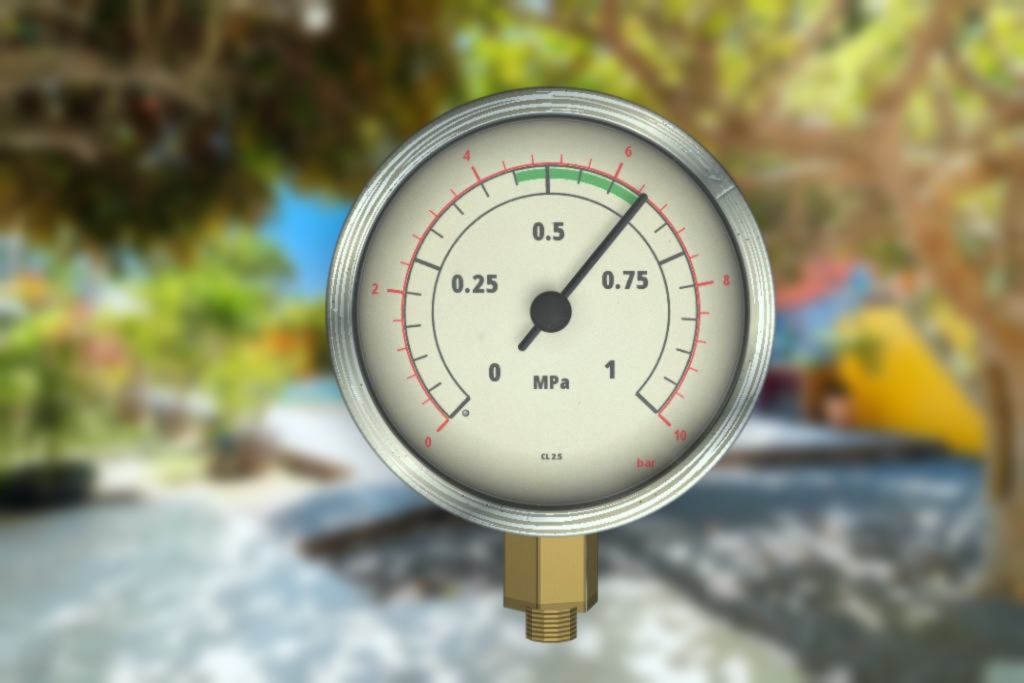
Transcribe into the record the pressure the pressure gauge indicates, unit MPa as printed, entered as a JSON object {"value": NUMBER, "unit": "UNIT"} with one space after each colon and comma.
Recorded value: {"value": 0.65, "unit": "MPa"}
